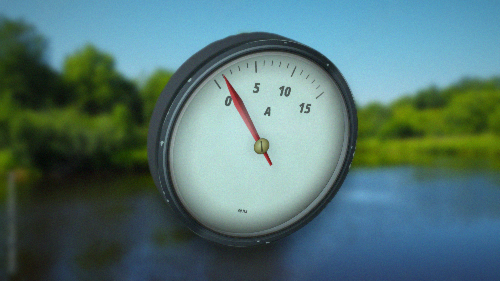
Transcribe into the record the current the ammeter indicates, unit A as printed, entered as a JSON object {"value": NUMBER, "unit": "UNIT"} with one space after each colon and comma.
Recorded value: {"value": 1, "unit": "A"}
